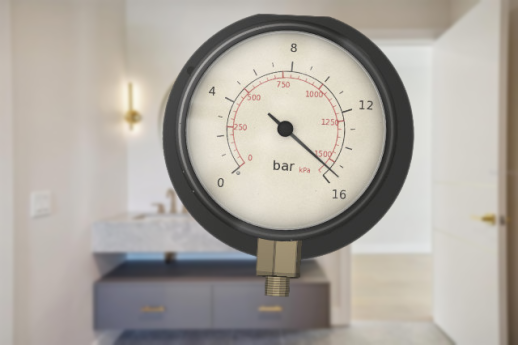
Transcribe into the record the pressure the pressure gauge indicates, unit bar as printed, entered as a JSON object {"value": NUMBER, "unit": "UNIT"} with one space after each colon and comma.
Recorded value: {"value": 15.5, "unit": "bar"}
